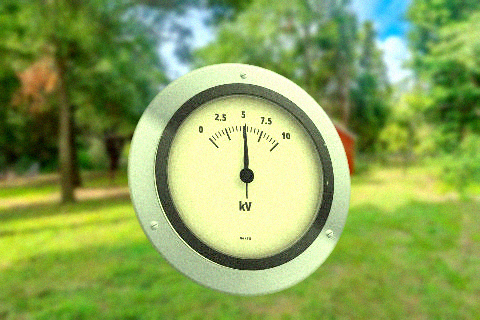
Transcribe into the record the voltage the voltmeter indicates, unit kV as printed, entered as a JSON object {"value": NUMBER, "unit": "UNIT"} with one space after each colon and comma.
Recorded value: {"value": 5, "unit": "kV"}
